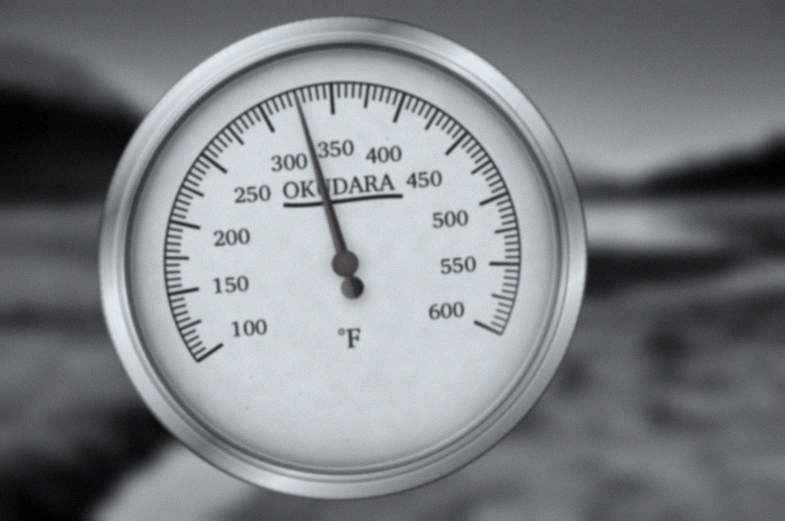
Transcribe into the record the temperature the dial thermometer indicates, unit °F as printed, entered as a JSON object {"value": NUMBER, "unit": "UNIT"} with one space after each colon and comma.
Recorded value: {"value": 325, "unit": "°F"}
